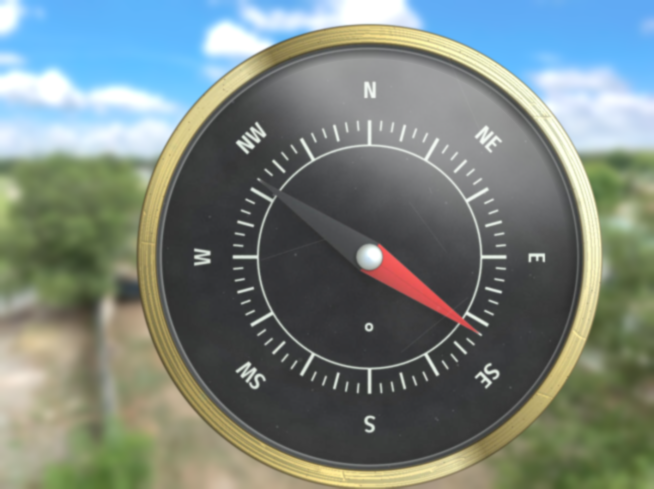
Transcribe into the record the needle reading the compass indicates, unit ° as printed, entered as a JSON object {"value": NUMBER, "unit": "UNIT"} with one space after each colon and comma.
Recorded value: {"value": 125, "unit": "°"}
